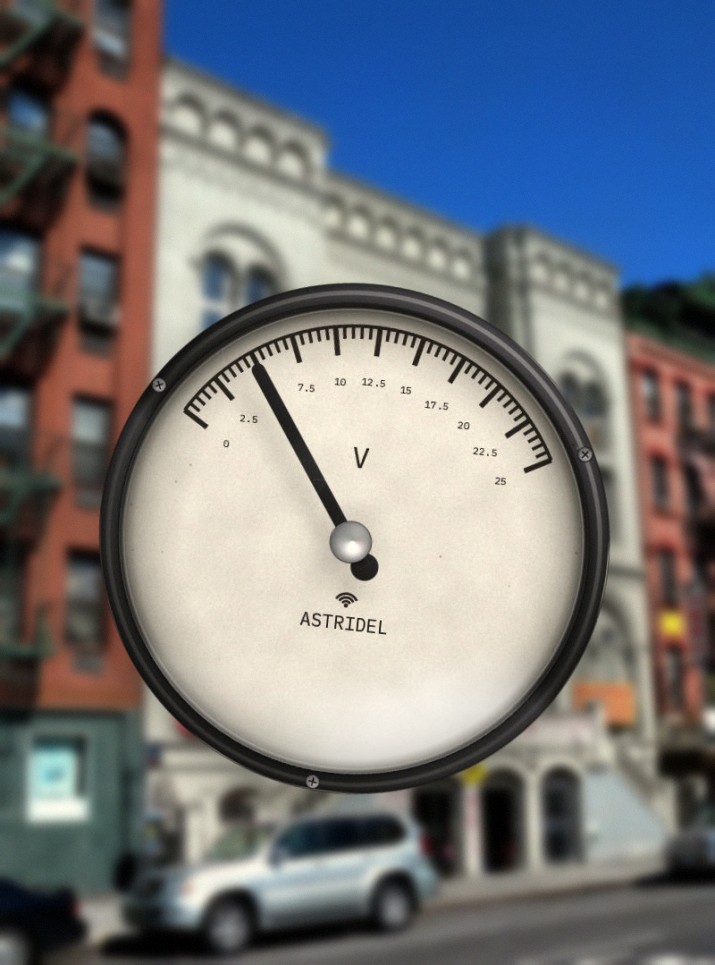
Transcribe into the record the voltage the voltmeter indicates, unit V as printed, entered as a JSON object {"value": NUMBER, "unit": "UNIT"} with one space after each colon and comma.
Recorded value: {"value": 5, "unit": "V"}
